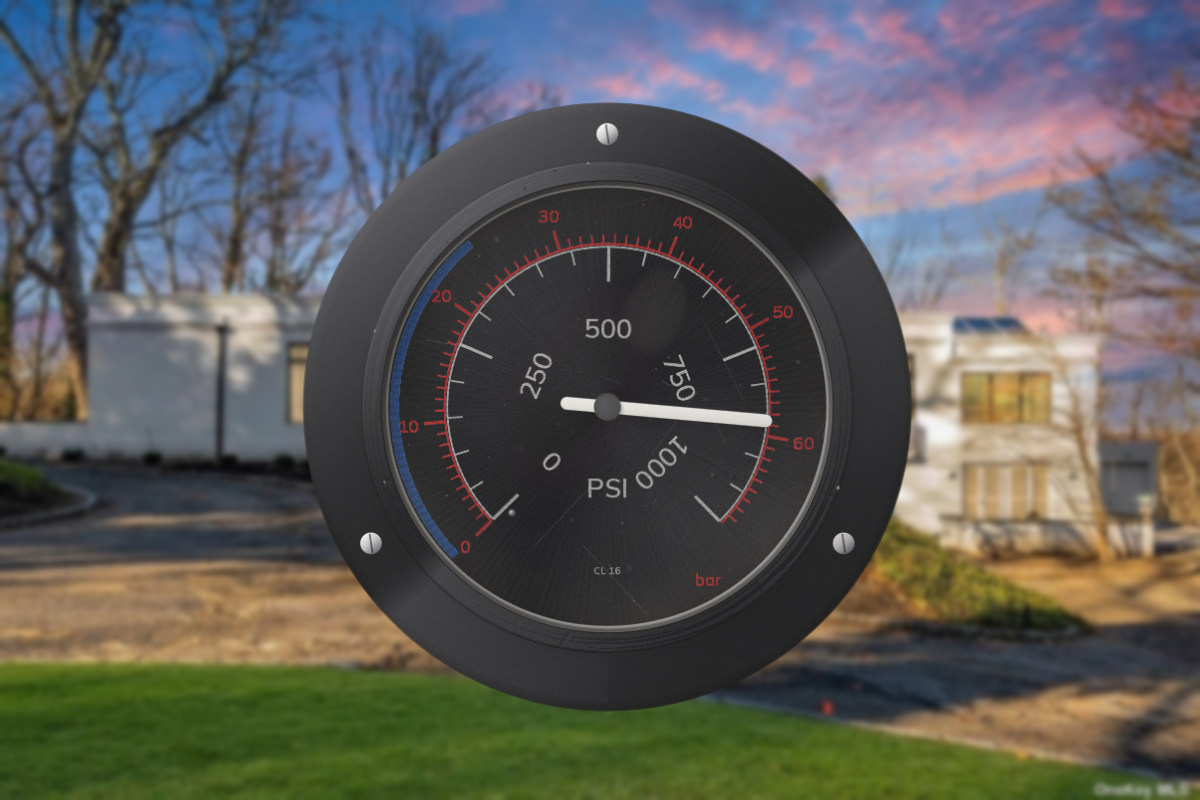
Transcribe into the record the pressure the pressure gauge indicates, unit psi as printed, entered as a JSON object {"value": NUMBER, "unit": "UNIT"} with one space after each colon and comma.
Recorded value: {"value": 850, "unit": "psi"}
